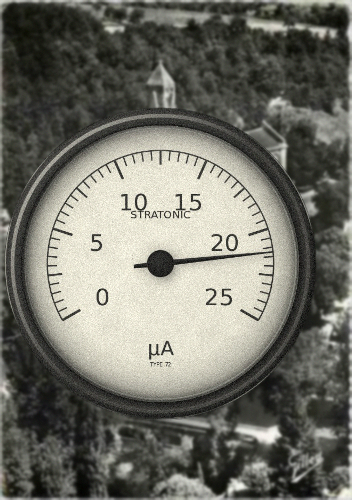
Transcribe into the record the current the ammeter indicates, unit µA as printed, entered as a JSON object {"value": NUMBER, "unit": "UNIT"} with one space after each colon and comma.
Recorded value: {"value": 21.25, "unit": "µA"}
